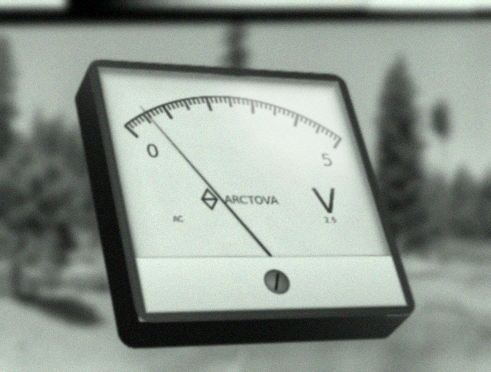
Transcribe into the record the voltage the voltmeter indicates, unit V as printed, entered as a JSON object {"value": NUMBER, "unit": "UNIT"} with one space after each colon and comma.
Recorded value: {"value": 0.5, "unit": "V"}
